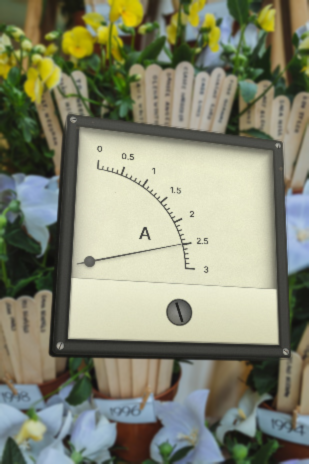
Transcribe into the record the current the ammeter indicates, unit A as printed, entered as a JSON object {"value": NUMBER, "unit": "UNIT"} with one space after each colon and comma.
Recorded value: {"value": 2.5, "unit": "A"}
